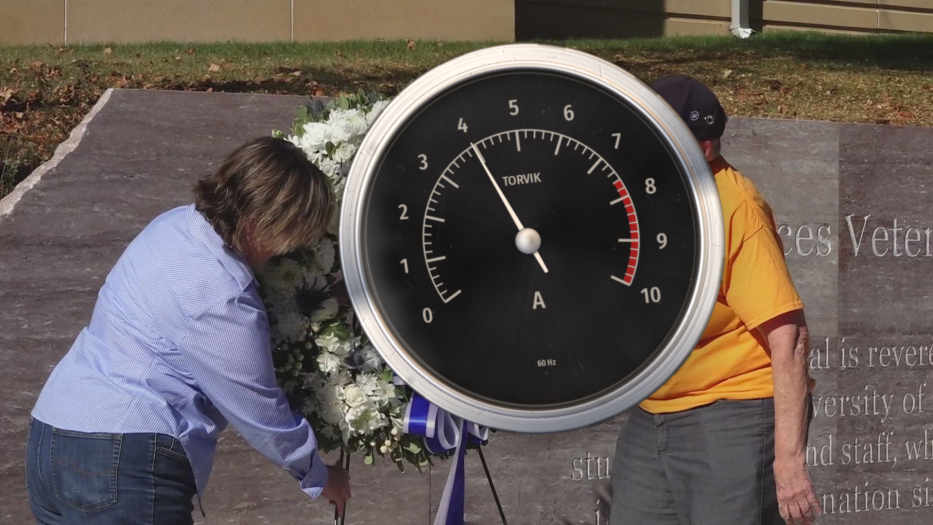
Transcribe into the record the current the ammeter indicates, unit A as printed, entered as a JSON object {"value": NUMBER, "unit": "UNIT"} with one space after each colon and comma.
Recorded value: {"value": 4, "unit": "A"}
